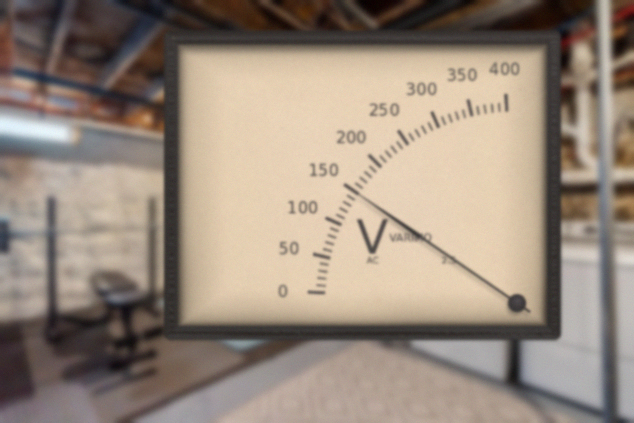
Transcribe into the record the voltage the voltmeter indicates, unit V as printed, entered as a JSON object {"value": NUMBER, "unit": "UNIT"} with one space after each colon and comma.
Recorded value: {"value": 150, "unit": "V"}
